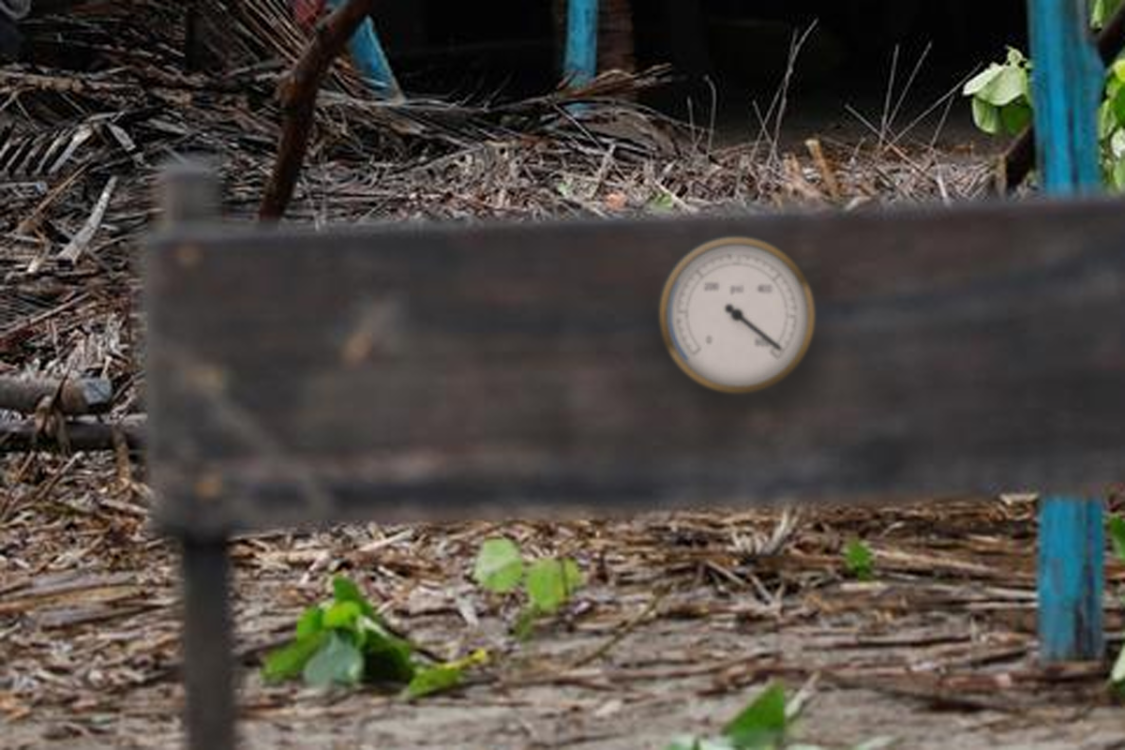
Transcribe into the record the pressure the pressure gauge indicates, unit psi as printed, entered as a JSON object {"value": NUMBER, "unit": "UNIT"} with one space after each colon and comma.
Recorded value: {"value": 580, "unit": "psi"}
